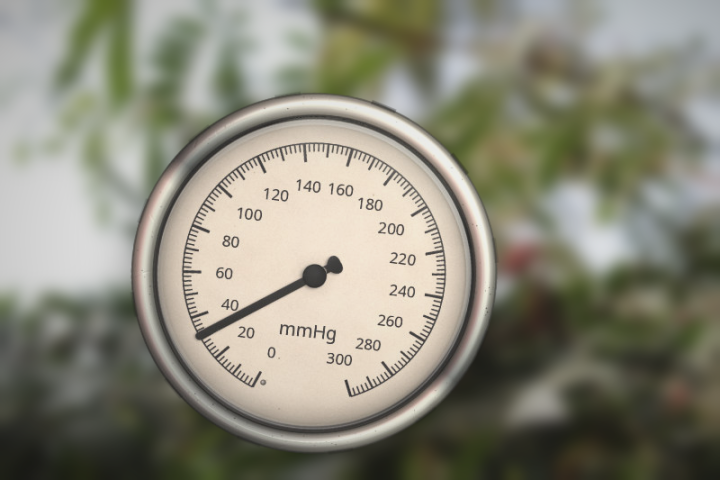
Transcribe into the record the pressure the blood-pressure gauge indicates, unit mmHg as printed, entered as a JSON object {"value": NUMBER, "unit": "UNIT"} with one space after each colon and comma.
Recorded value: {"value": 32, "unit": "mmHg"}
